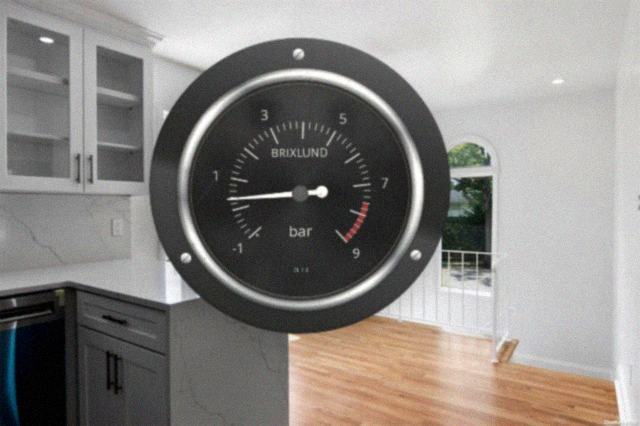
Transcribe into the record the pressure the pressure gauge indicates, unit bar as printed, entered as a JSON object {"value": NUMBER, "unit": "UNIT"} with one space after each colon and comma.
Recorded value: {"value": 0.4, "unit": "bar"}
